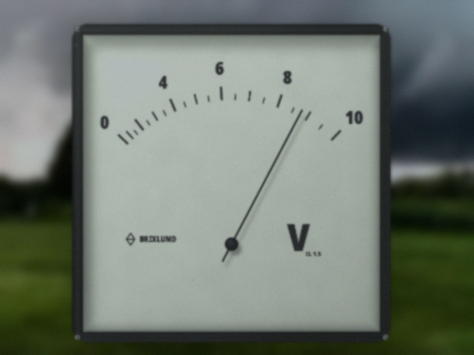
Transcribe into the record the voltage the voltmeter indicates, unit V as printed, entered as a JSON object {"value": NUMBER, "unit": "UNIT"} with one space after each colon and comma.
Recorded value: {"value": 8.75, "unit": "V"}
